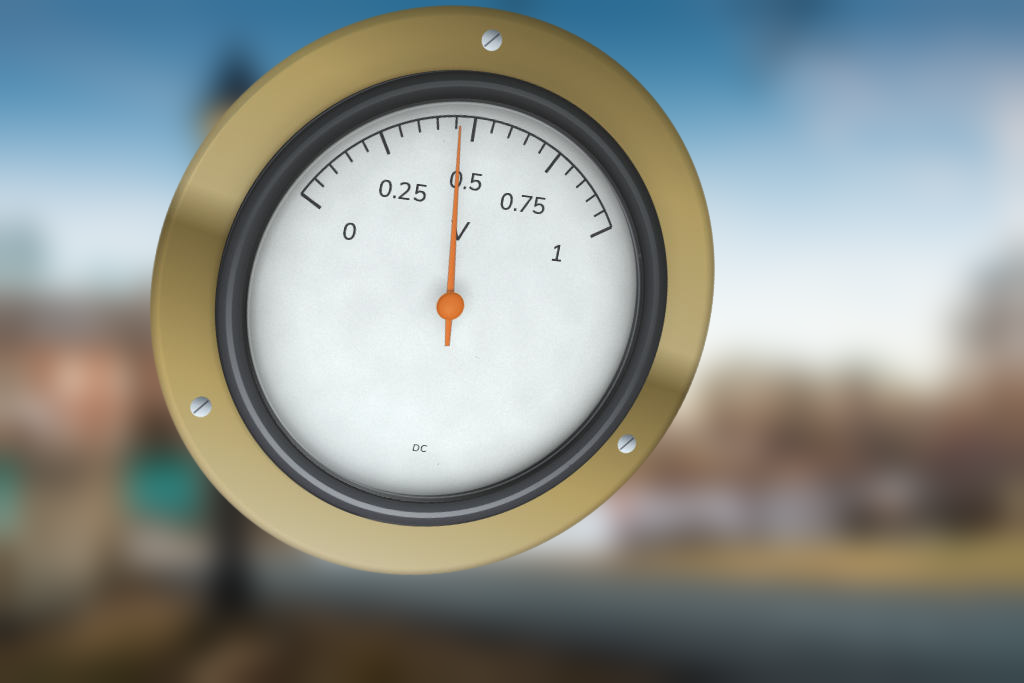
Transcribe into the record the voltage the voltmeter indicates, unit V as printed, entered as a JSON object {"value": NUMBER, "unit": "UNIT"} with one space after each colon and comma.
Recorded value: {"value": 0.45, "unit": "V"}
